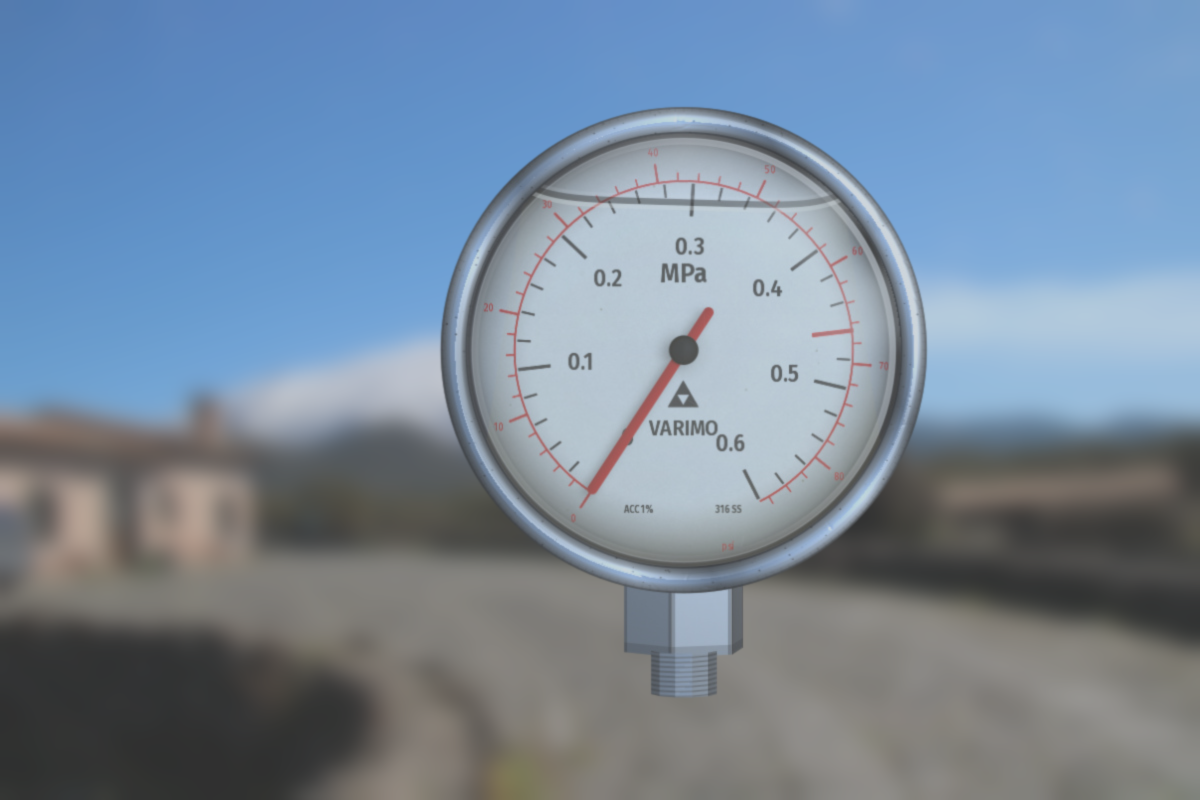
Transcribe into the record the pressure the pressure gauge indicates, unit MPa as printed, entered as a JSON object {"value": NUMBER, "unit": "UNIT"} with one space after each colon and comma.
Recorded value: {"value": 0, "unit": "MPa"}
